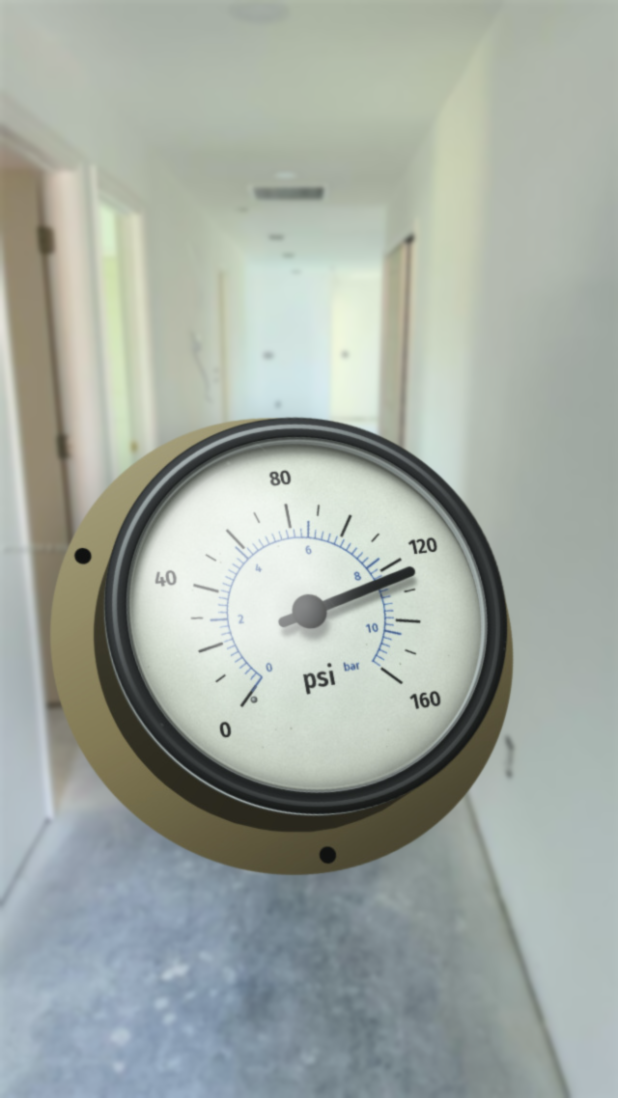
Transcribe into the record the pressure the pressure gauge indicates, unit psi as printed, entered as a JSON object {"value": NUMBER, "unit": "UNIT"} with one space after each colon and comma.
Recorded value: {"value": 125, "unit": "psi"}
